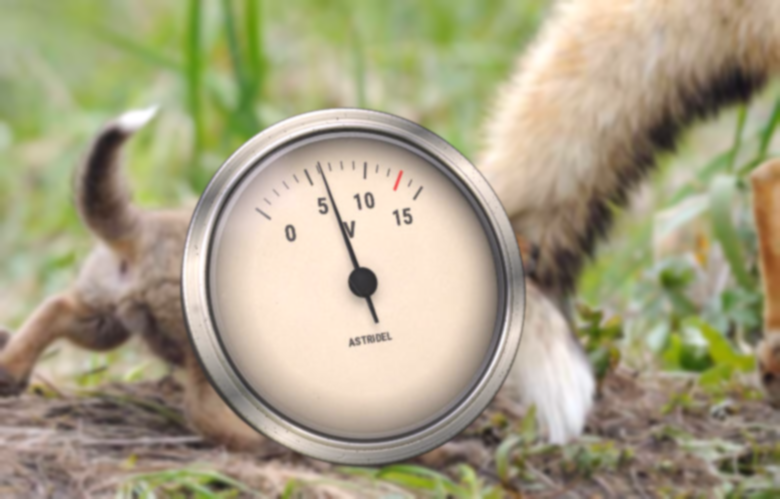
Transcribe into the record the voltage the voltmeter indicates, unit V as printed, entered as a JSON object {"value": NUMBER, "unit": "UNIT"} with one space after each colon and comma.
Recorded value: {"value": 6, "unit": "V"}
